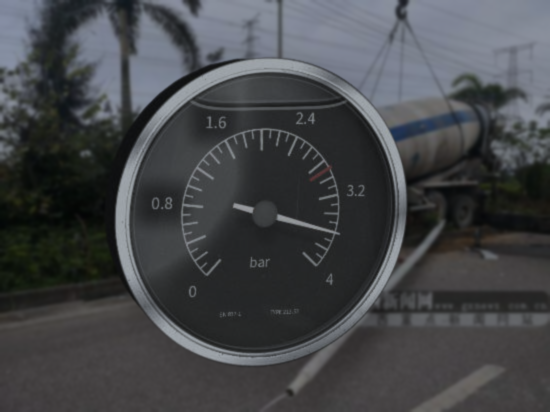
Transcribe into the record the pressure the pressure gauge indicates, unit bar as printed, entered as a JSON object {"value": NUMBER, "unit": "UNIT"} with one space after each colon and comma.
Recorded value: {"value": 3.6, "unit": "bar"}
